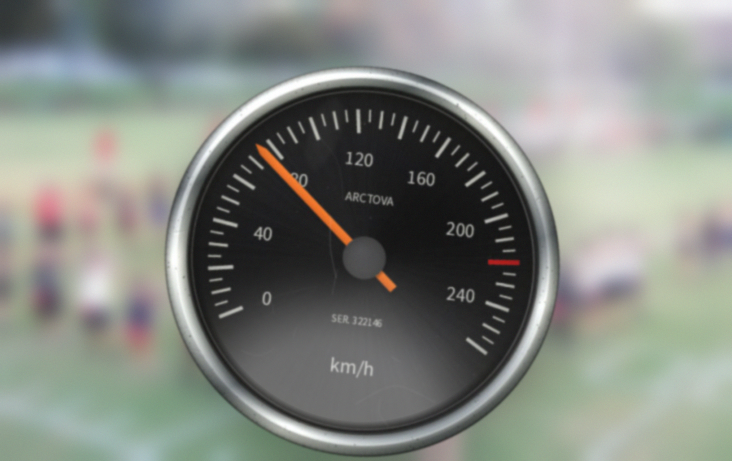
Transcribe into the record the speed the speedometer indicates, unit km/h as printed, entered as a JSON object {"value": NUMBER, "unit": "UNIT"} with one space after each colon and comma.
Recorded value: {"value": 75, "unit": "km/h"}
